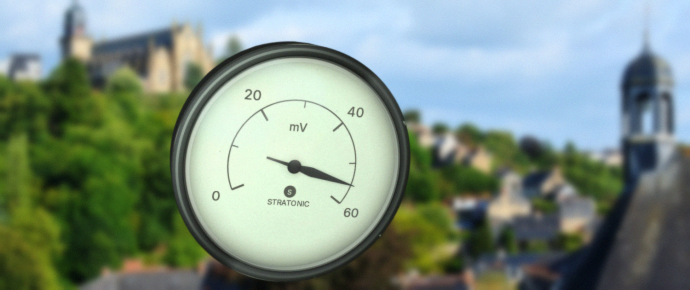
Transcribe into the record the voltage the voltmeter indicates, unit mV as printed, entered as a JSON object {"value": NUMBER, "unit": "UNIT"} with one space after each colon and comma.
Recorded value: {"value": 55, "unit": "mV"}
